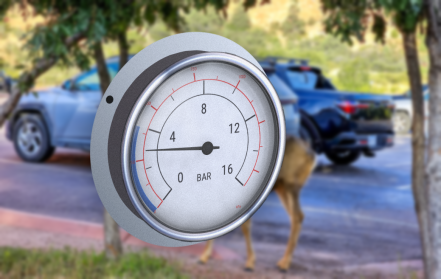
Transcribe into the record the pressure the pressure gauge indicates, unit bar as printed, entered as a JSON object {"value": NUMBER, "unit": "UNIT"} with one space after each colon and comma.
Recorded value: {"value": 3, "unit": "bar"}
